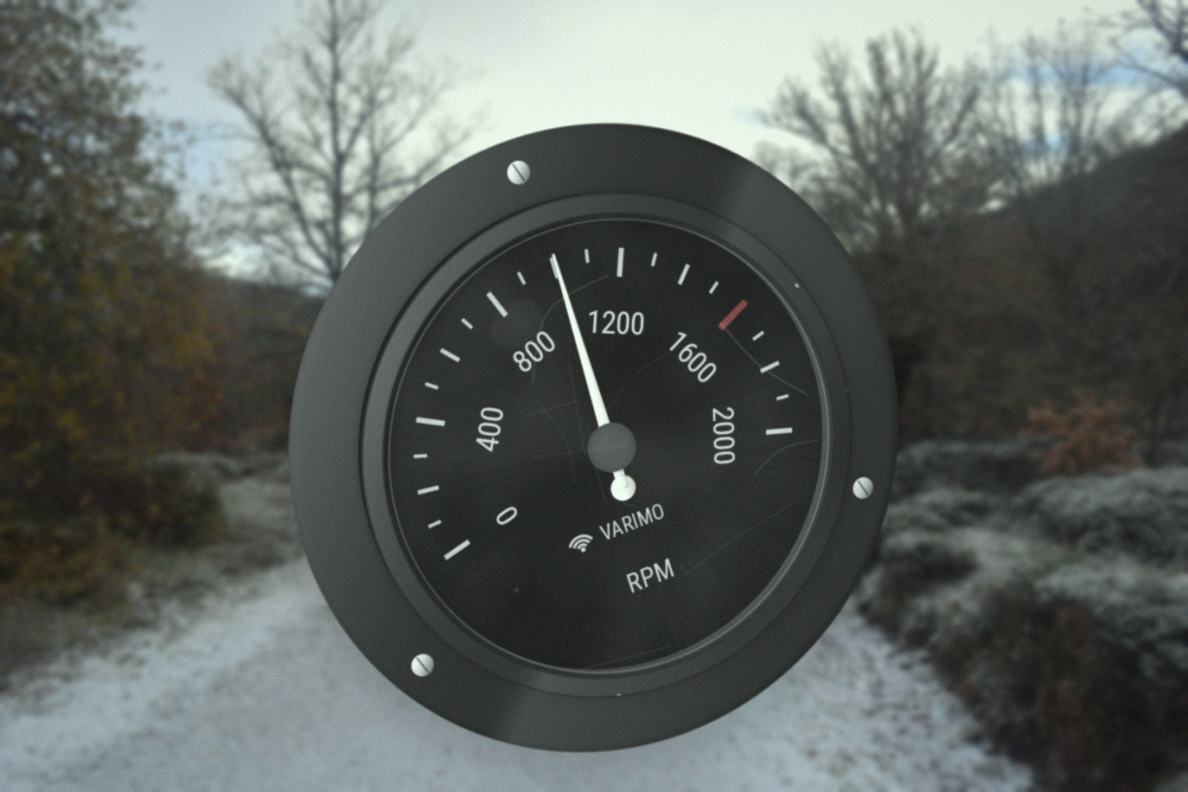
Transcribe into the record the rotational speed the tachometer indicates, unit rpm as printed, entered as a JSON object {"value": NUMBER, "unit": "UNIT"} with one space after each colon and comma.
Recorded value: {"value": 1000, "unit": "rpm"}
